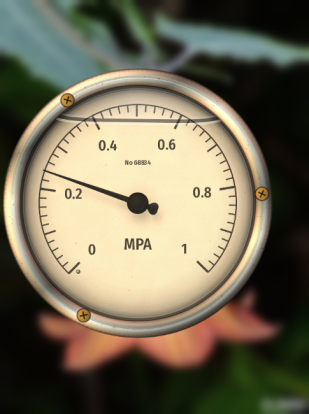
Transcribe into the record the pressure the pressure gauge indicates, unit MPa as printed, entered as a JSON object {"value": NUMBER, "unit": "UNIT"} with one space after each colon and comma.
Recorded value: {"value": 0.24, "unit": "MPa"}
